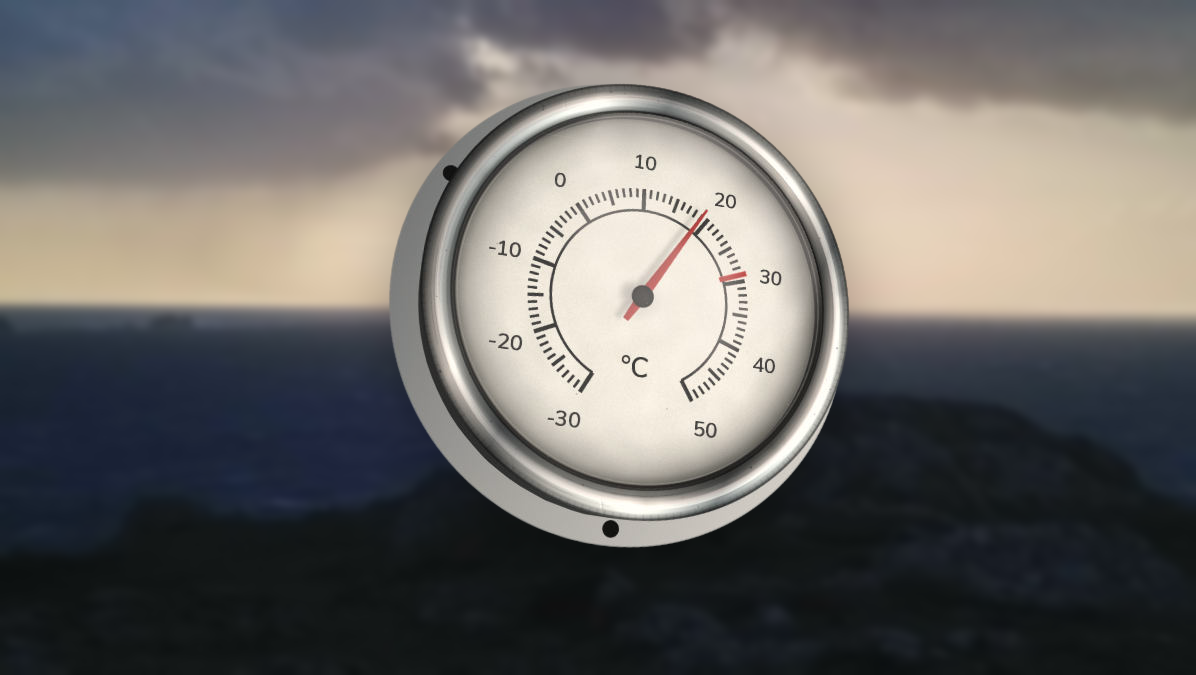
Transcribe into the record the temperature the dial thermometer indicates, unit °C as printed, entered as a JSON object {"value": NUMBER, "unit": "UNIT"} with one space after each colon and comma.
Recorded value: {"value": 19, "unit": "°C"}
